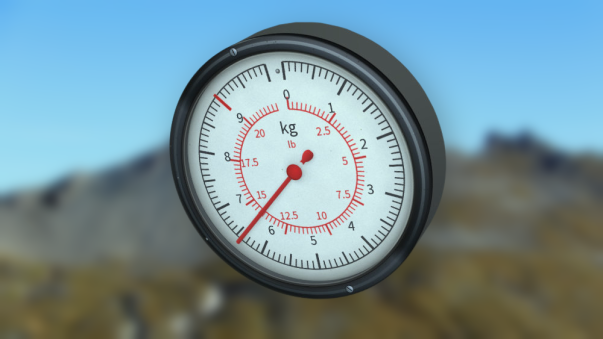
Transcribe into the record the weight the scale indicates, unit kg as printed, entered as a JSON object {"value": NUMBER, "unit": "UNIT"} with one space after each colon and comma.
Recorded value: {"value": 6.4, "unit": "kg"}
